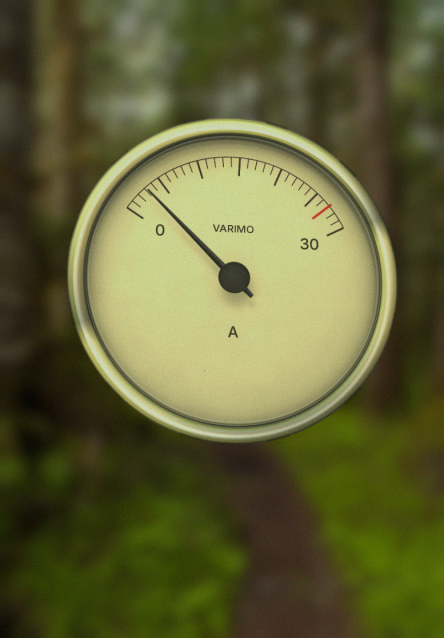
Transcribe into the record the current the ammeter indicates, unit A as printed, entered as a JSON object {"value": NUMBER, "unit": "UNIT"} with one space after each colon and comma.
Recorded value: {"value": 3, "unit": "A"}
